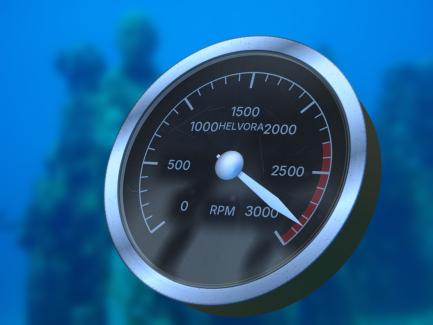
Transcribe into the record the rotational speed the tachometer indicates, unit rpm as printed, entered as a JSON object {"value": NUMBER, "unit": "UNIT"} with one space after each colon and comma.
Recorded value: {"value": 2850, "unit": "rpm"}
